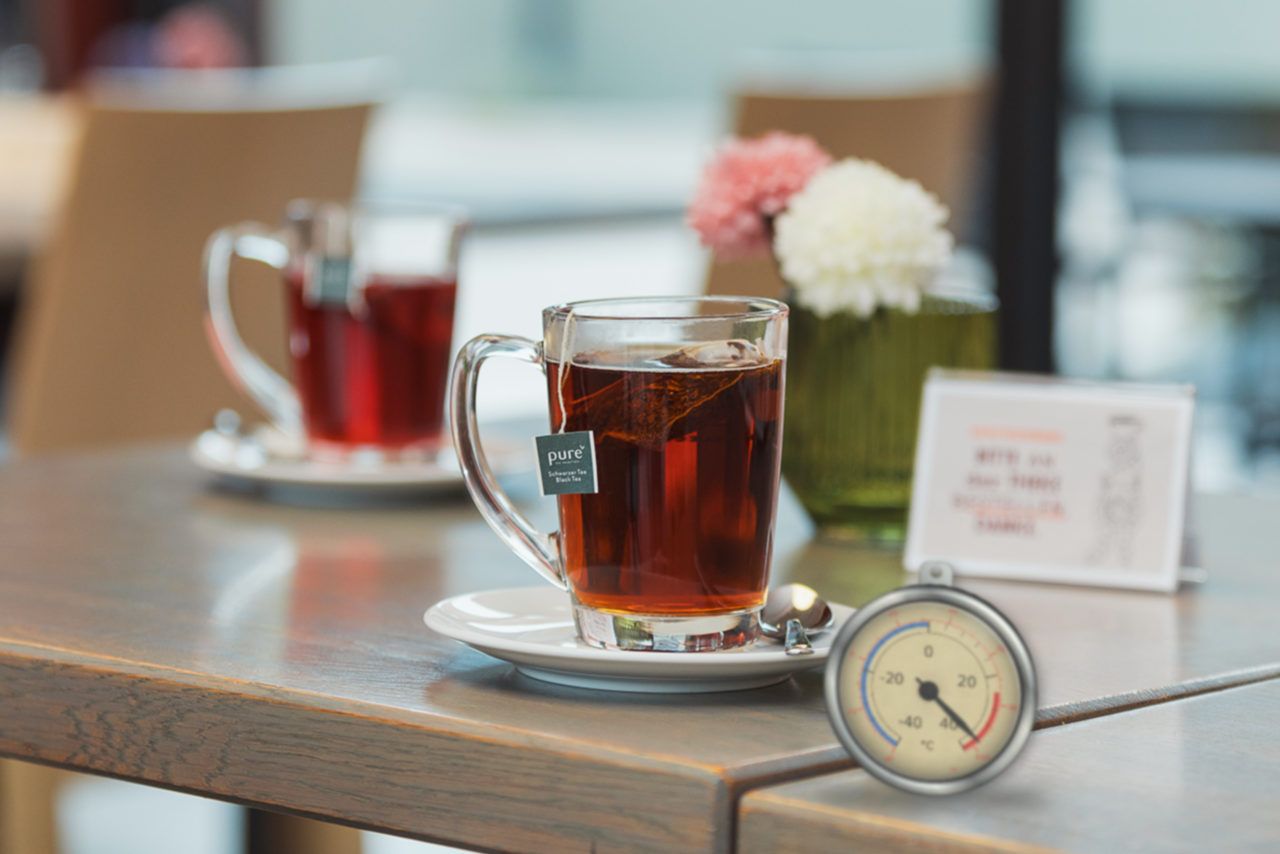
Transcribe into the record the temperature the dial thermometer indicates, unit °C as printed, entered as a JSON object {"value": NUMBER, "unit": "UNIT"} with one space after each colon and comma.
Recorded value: {"value": 36, "unit": "°C"}
